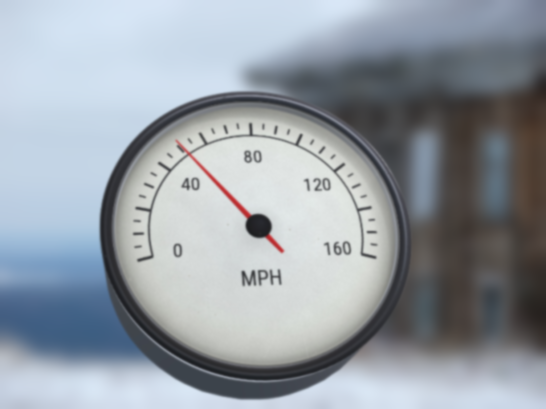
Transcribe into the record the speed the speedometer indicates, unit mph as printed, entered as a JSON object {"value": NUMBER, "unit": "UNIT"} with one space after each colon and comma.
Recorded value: {"value": 50, "unit": "mph"}
